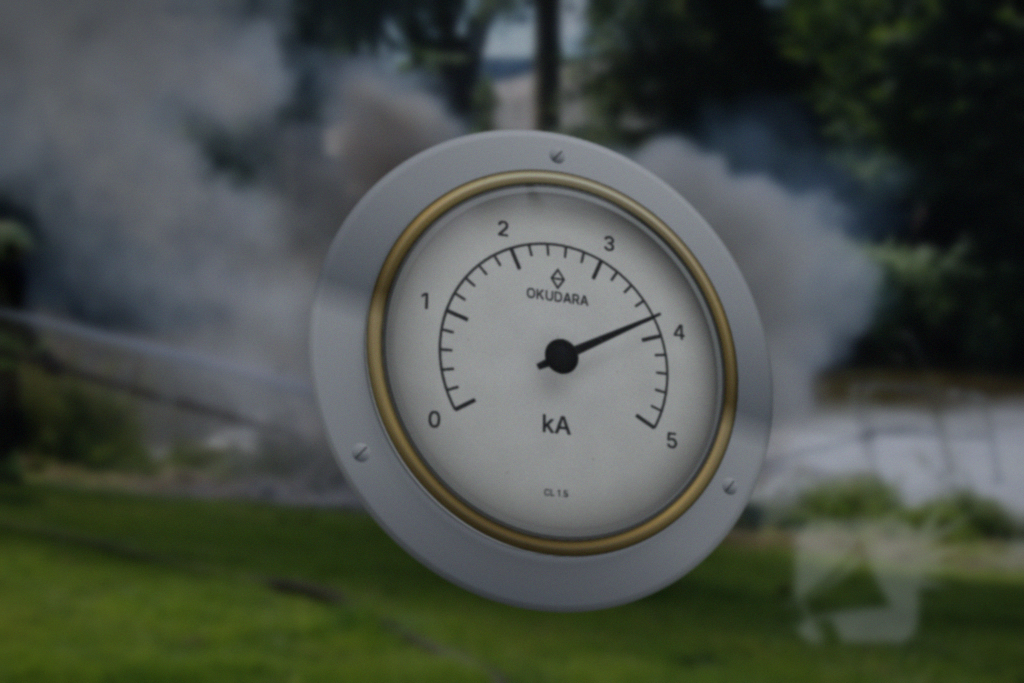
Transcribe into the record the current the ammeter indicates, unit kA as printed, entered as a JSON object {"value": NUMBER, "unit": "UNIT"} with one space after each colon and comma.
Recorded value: {"value": 3.8, "unit": "kA"}
